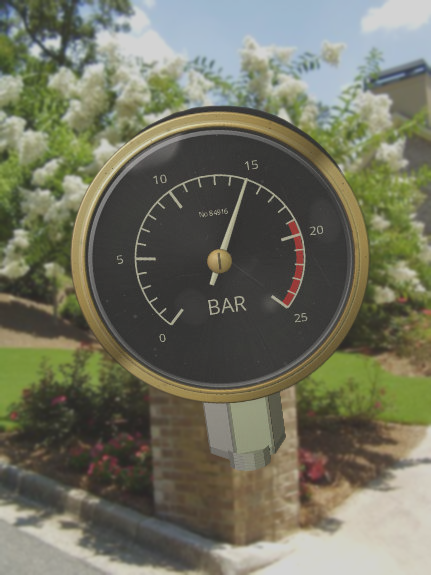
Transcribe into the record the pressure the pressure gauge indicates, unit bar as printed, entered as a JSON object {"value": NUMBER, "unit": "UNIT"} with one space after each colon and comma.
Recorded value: {"value": 15, "unit": "bar"}
